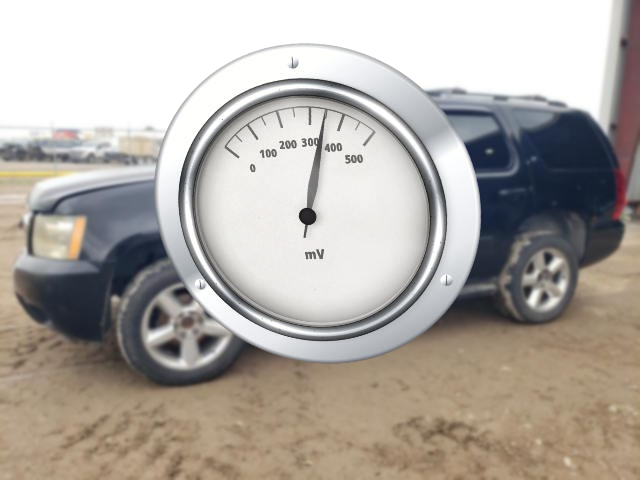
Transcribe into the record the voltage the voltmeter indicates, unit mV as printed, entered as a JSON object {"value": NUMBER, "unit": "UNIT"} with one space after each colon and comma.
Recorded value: {"value": 350, "unit": "mV"}
